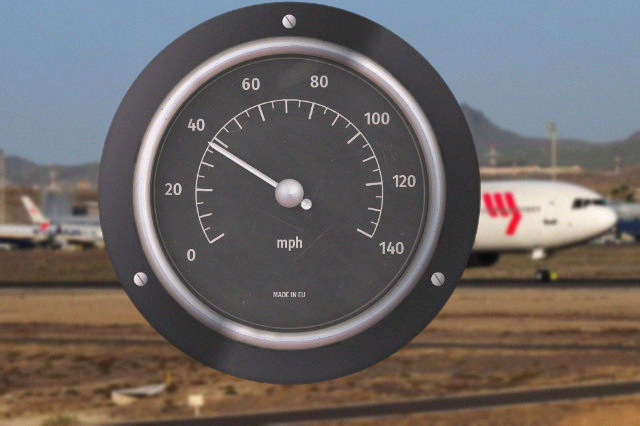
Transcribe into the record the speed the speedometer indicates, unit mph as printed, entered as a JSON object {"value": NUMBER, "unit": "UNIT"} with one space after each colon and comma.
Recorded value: {"value": 37.5, "unit": "mph"}
